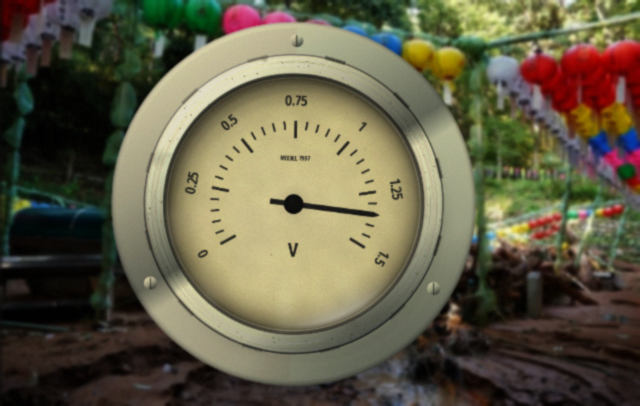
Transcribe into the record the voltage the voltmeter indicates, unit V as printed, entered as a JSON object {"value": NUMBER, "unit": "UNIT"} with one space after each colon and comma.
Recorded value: {"value": 1.35, "unit": "V"}
